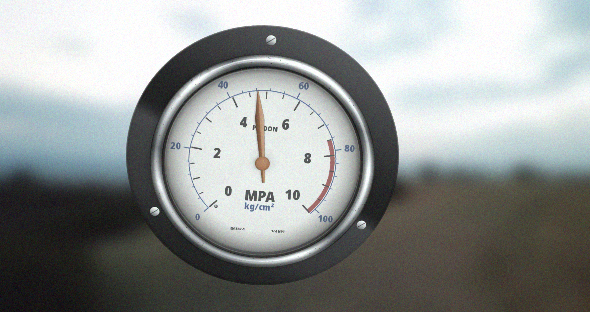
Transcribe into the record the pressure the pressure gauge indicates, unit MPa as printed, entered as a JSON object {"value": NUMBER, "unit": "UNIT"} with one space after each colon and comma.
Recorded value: {"value": 4.75, "unit": "MPa"}
